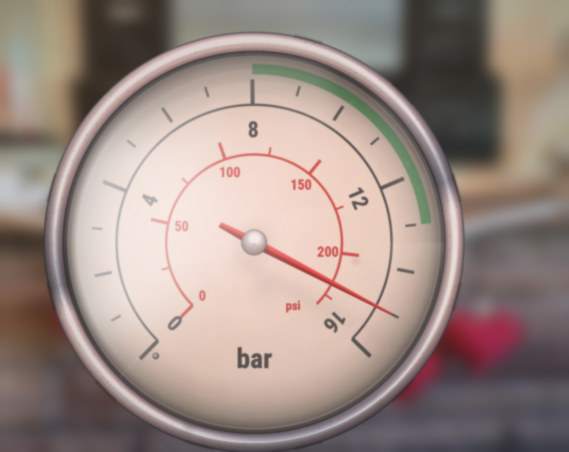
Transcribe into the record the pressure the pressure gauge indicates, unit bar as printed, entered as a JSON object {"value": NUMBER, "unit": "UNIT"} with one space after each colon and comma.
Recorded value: {"value": 15, "unit": "bar"}
